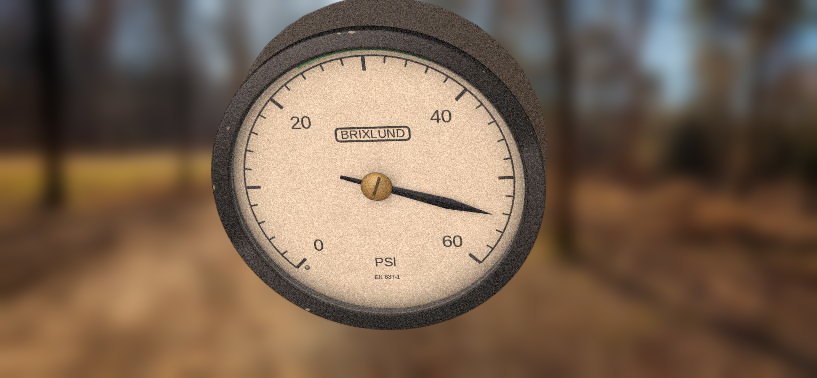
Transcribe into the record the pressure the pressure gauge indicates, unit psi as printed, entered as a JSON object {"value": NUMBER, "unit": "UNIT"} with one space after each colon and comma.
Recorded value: {"value": 54, "unit": "psi"}
